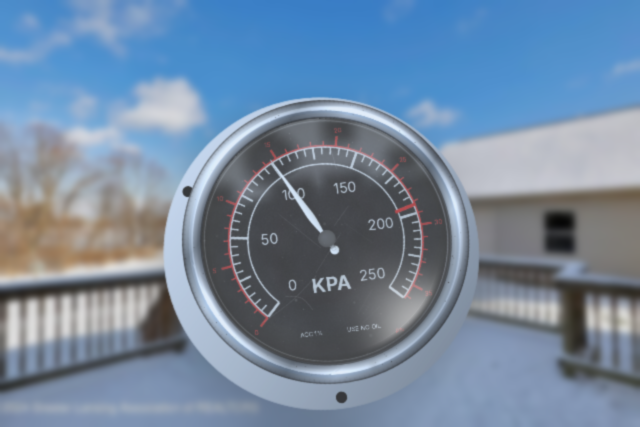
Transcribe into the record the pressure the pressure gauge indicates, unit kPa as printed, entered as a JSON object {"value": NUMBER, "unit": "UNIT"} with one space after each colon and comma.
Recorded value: {"value": 100, "unit": "kPa"}
